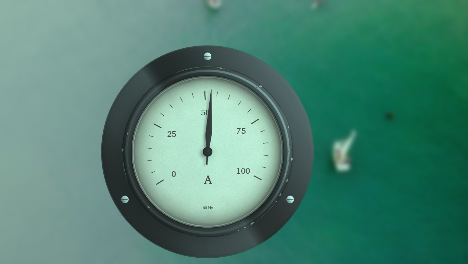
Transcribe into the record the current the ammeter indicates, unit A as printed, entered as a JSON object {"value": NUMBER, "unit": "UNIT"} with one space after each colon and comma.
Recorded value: {"value": 52.5, "unit": "A"}
